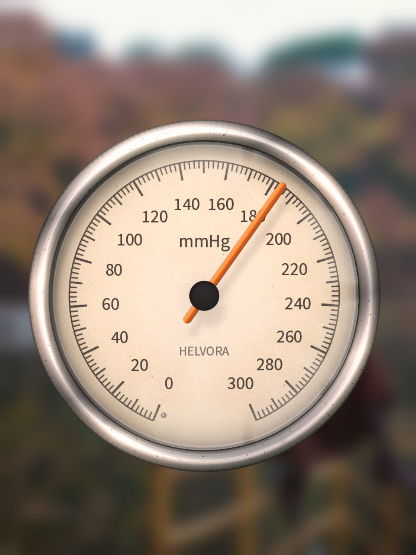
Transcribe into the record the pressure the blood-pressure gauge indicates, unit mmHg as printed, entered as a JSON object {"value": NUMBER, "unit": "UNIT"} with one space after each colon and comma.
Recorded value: {"value": 184, "unit": "mmHg"}
